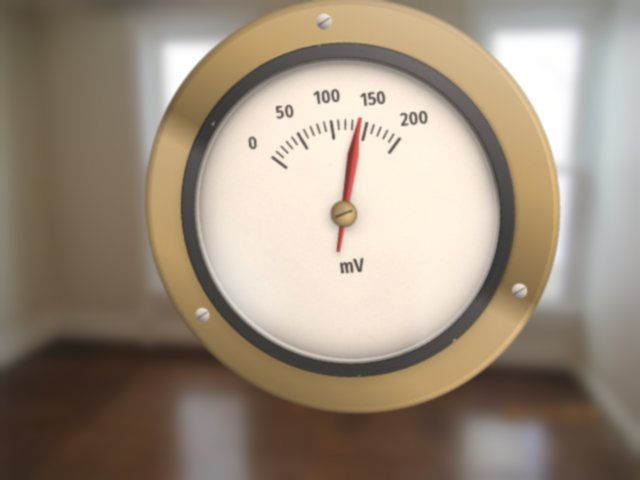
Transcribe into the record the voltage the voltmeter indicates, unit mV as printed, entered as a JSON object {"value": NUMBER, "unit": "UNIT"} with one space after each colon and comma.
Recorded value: {"value": 140, "unit": "mV"}
